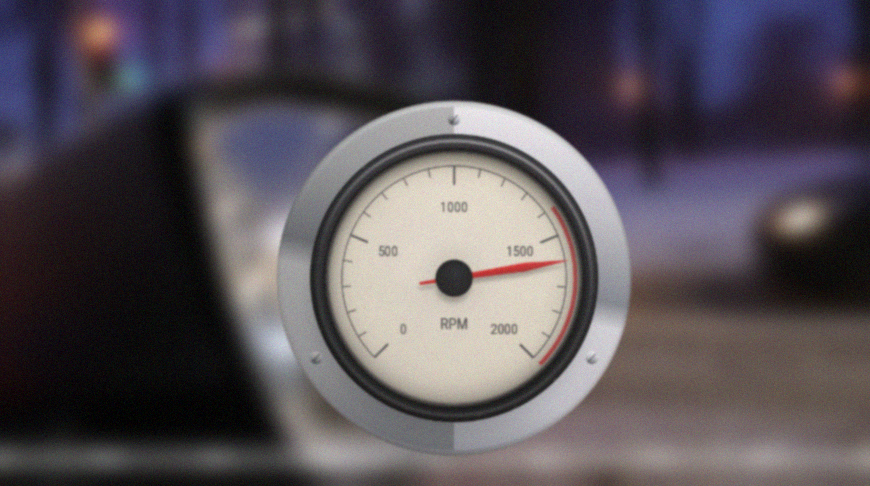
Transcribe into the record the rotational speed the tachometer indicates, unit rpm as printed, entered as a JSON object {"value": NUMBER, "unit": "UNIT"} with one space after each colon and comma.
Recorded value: {"value": 1600, "unit": "rpm"}
